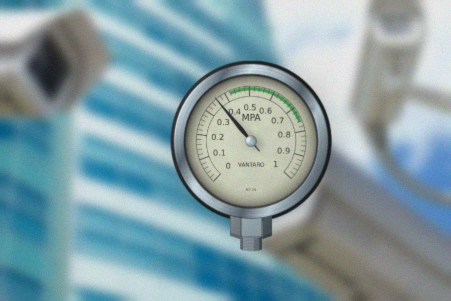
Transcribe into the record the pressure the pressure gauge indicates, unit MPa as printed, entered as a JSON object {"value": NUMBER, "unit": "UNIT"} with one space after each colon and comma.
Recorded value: {"value": 0.36, "unit": "MPa"}
